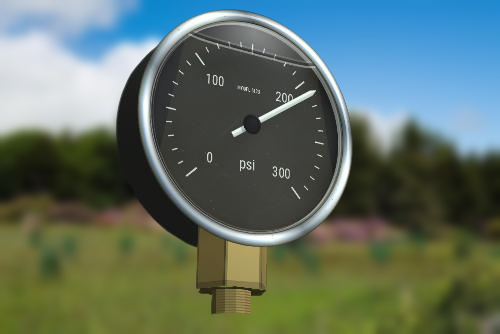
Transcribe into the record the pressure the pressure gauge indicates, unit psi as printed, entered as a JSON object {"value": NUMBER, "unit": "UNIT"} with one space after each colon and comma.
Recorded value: {"value": 210, "unit": "psi"}
